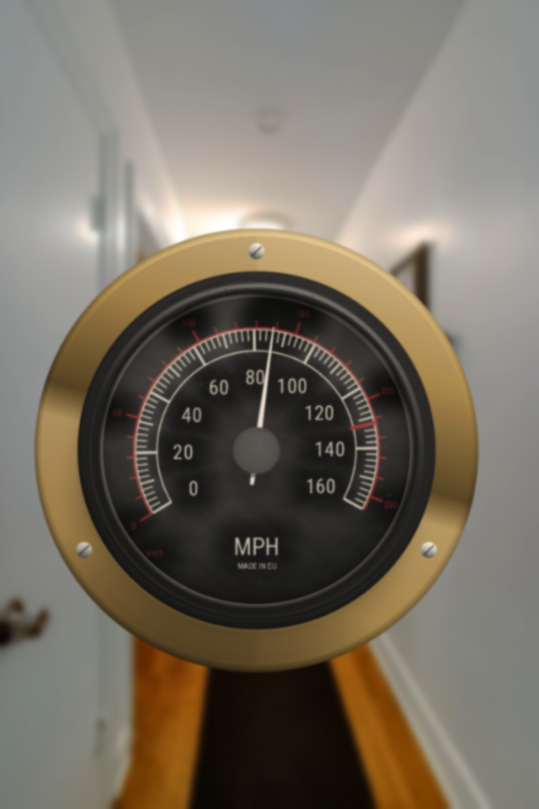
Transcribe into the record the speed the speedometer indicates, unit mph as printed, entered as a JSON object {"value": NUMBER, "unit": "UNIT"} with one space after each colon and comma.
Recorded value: {"value": 86, "unit": "mph"}
